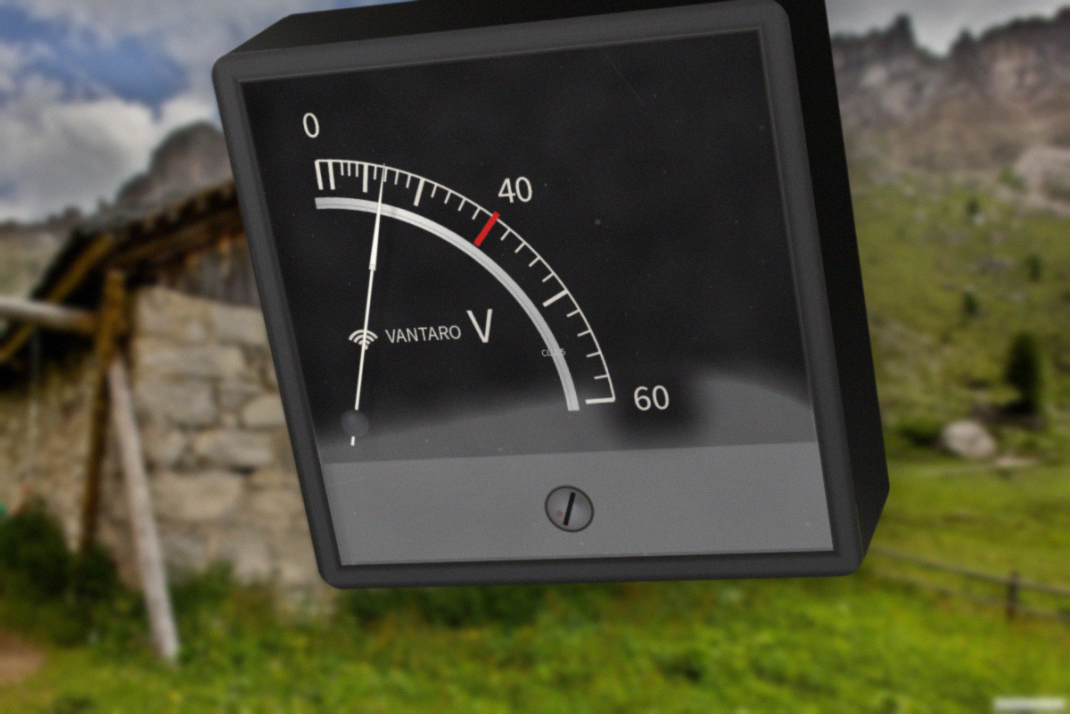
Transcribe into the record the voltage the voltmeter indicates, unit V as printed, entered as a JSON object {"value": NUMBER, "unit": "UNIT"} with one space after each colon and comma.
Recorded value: {"value": 24, "unit": "V"}
